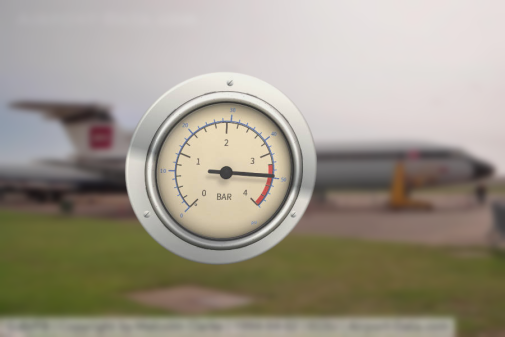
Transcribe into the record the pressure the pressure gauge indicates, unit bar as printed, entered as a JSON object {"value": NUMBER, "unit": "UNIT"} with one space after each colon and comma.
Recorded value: {"value": 3.4, "unit": "bar"}
